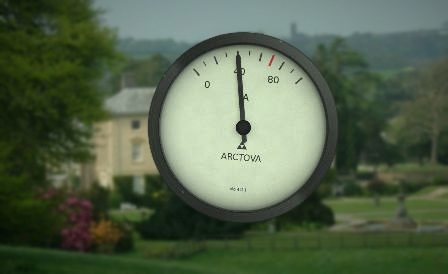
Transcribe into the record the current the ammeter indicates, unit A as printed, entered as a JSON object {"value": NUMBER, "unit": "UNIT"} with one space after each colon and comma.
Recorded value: {"value": 40, "unit": "A"}
